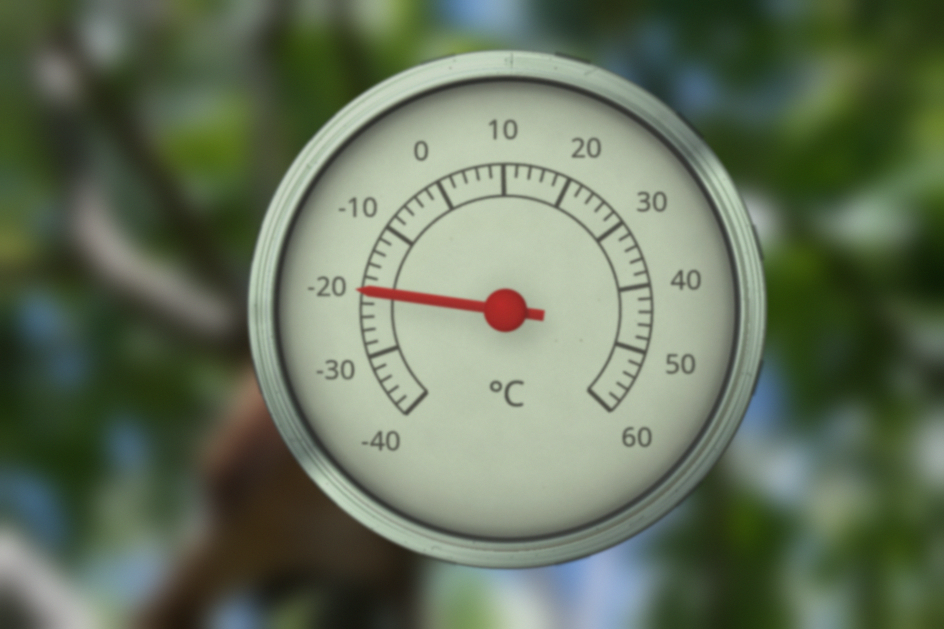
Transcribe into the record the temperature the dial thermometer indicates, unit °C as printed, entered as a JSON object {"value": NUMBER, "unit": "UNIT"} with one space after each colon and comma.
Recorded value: {"value": -20, "unit": "°C"}
